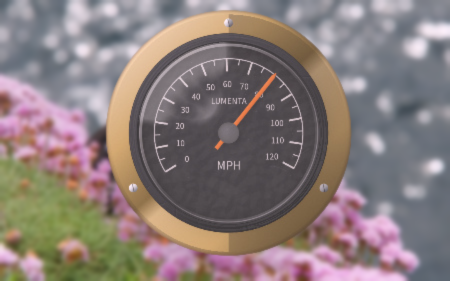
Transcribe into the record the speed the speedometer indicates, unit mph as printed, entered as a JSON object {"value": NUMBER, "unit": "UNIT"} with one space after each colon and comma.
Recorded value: {"value": 80, "unit": "mph"}
